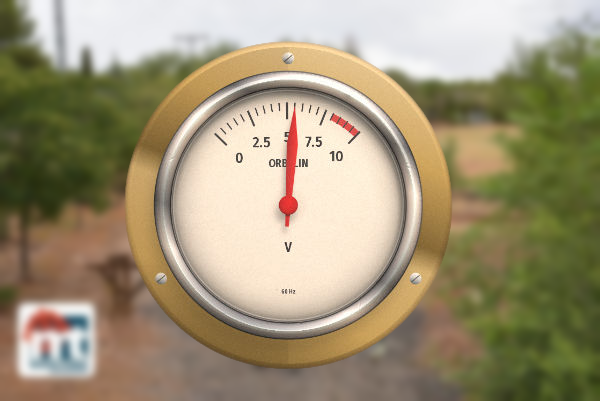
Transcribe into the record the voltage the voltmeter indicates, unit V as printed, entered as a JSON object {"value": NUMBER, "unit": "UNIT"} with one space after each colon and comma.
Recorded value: {"value": 5.5, "unit": "V"}
